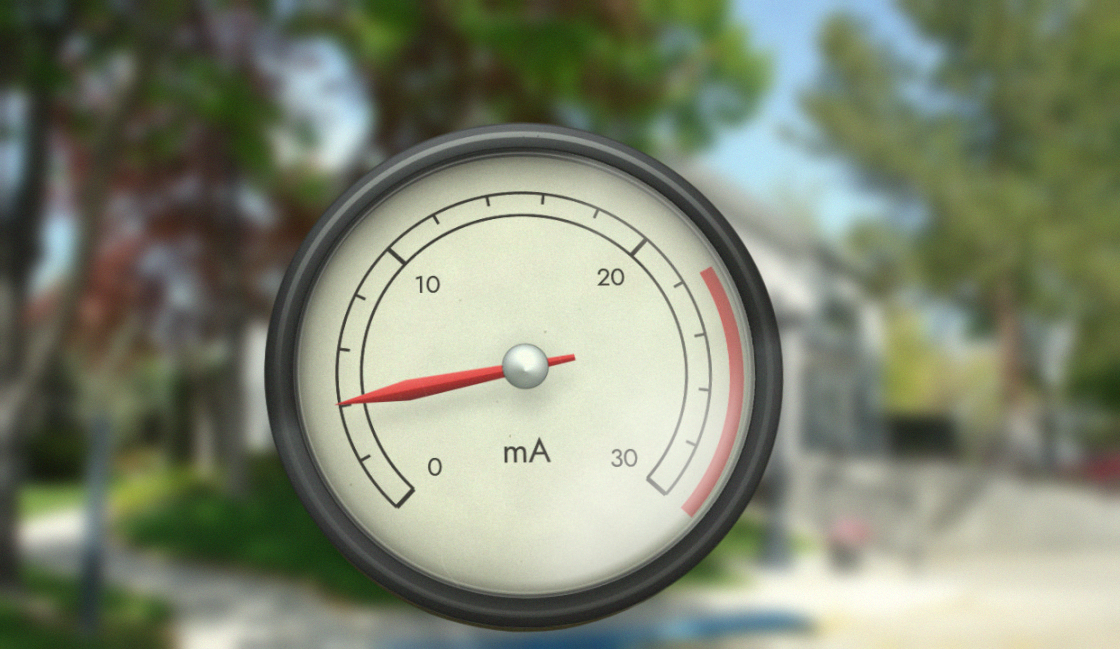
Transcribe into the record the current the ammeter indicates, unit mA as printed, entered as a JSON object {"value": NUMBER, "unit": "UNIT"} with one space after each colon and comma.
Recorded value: {"value": 4, "unit": "mA"}
